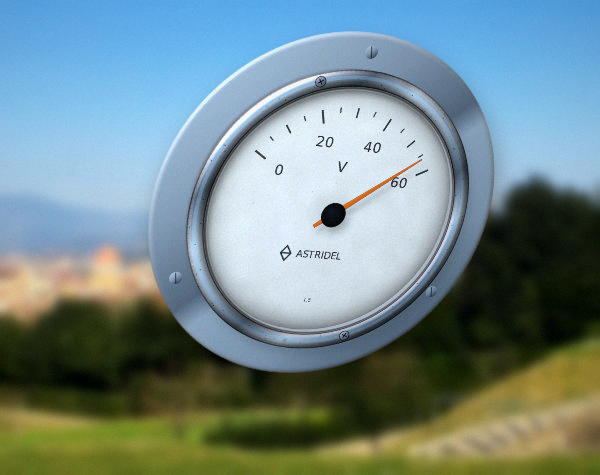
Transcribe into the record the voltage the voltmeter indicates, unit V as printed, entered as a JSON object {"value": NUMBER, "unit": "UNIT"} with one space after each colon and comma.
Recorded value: {"value": 55, "unit": "V"}
